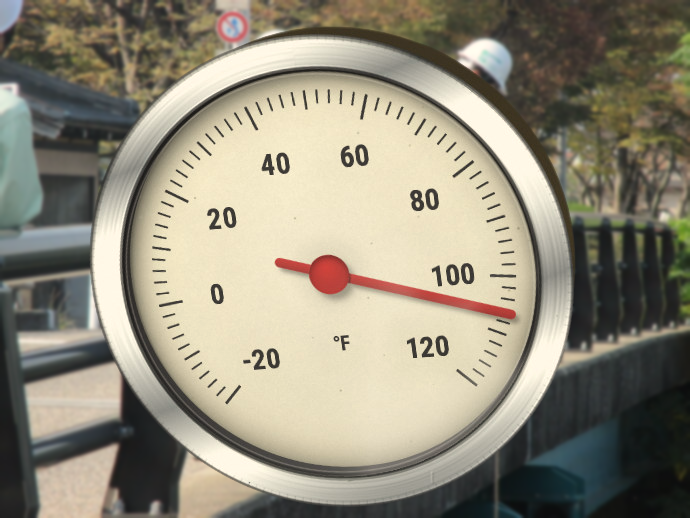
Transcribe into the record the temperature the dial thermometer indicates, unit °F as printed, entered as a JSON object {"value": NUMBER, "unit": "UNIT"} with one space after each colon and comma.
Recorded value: {"value": 106, "unit": "°F"}
